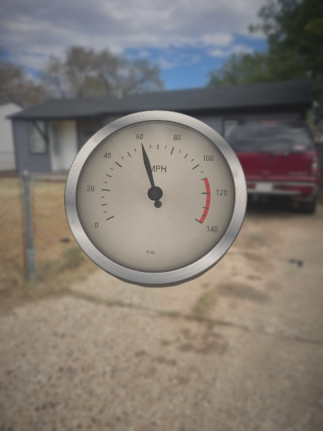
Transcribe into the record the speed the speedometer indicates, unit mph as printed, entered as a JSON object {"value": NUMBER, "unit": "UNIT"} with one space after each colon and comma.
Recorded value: {"value": 60, "unit": "mph"}
